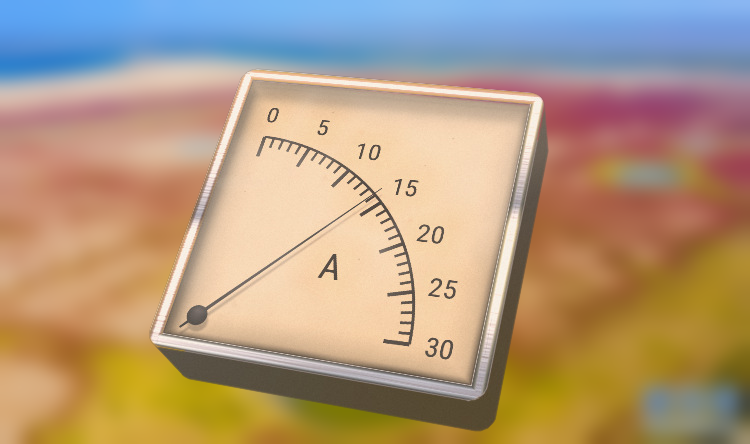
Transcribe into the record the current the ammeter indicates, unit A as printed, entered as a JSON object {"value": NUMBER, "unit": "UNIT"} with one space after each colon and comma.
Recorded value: {"value": 14, "unit": "A"}
